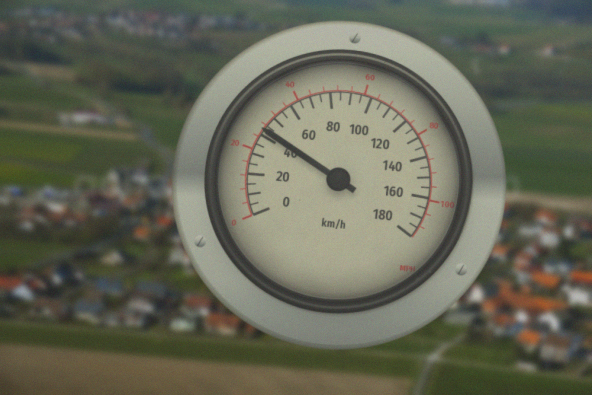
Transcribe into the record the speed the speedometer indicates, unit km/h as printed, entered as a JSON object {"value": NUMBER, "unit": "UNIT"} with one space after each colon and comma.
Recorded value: {"value": 42.5, "unit": "km/h"}
